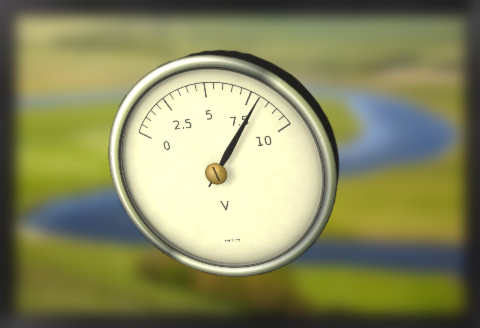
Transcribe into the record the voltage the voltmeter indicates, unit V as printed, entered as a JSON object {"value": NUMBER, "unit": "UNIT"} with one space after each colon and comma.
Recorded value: {"value": 8, "unit": "V"}
